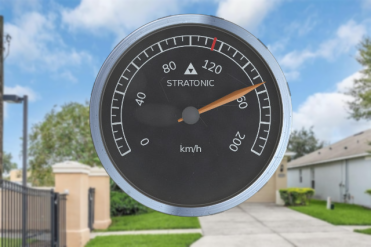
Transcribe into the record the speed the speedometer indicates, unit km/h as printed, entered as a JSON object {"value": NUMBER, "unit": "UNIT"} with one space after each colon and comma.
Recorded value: {"value": 155, "unit": "km/h"}
